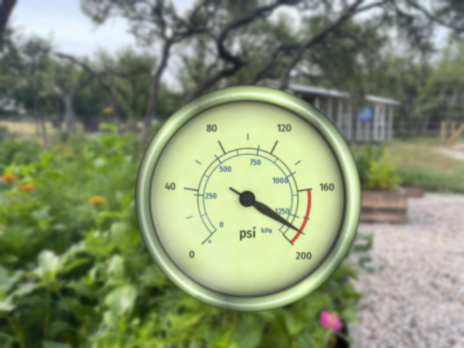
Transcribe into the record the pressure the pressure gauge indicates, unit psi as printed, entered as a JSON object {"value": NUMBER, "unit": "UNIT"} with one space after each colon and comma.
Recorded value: {"value": 190, "unit": "psi"}
